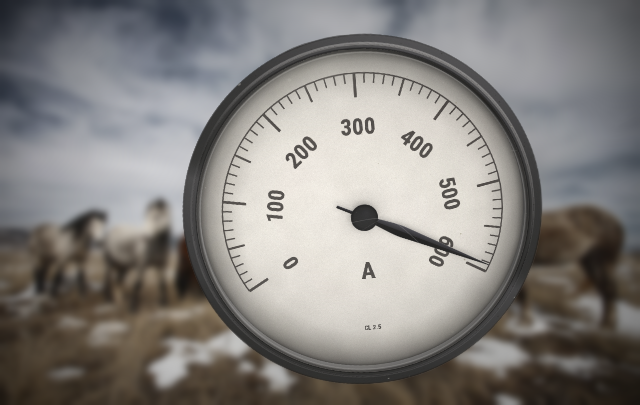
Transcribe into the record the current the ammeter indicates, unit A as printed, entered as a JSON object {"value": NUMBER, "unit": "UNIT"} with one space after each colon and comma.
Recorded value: {"value": 590, "unit": "A"}
